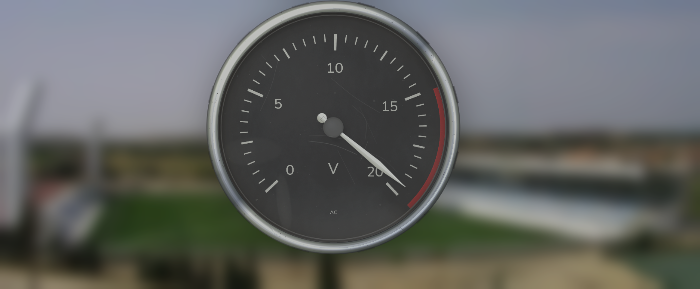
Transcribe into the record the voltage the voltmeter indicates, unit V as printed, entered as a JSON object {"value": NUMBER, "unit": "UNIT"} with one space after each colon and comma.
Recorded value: {"value": 19.5, "unit": "V"}
